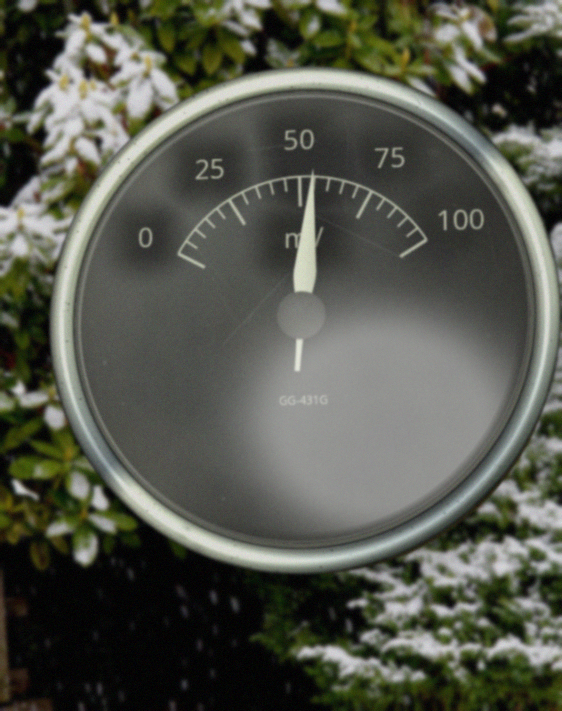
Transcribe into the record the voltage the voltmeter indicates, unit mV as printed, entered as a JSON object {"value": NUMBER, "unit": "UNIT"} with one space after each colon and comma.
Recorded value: {"value": 55, "unit": "mV"}
